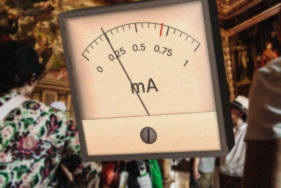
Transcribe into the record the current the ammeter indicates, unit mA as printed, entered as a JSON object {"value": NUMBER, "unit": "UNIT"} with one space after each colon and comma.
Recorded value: {"value": 0.25, "unit": "mA"}
